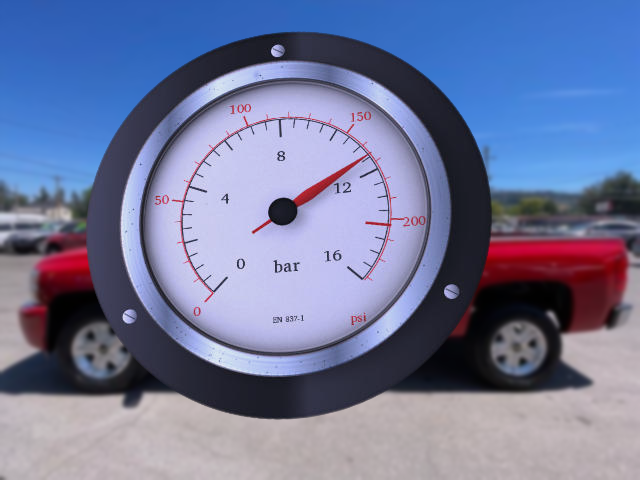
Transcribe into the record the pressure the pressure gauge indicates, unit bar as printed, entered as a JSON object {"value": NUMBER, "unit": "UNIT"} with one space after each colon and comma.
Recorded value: {"value": 11.5, "unit": "bar"}
